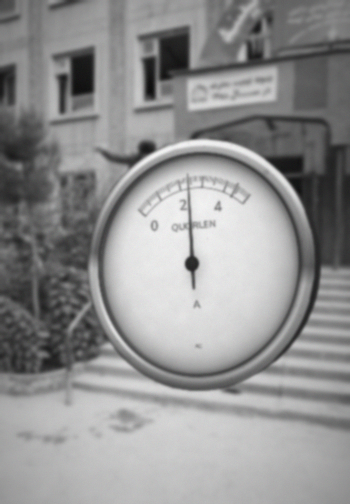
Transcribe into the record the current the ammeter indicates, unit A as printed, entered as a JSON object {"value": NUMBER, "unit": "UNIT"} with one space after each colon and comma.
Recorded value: {"value": 2.5, "unit": "A"}
